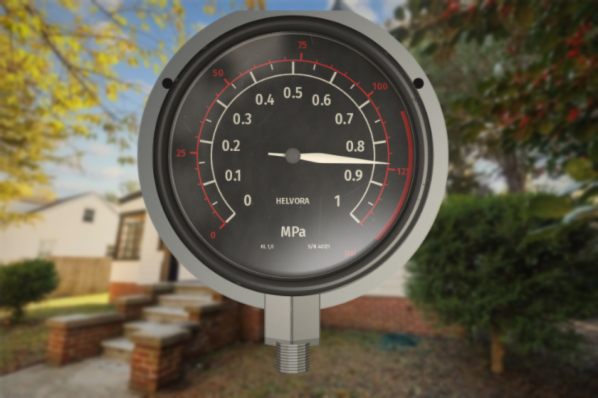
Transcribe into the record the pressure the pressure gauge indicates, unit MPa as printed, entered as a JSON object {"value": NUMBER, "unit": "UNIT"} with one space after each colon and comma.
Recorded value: {"value": 0.85, "unit": "MPa"}
